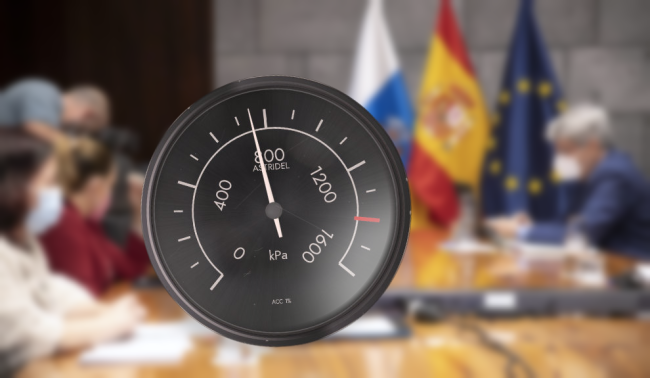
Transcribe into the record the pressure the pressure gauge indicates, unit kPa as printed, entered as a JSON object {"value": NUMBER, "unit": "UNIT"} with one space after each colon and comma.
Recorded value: {"value": 750, "unit": "kPa"}
